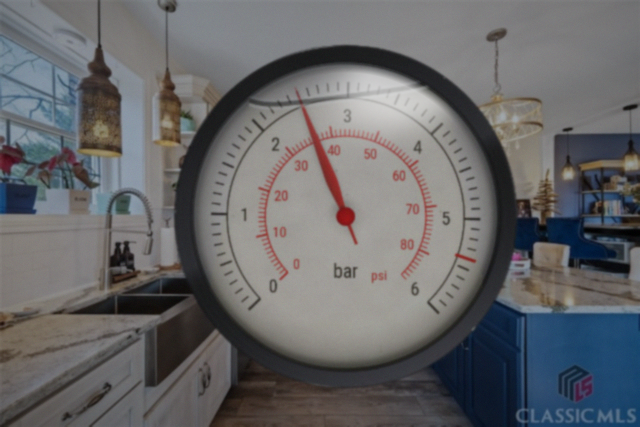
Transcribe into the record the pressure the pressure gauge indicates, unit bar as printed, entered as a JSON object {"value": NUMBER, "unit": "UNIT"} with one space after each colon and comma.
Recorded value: {"value": 2.5, "unit": "bar"}
